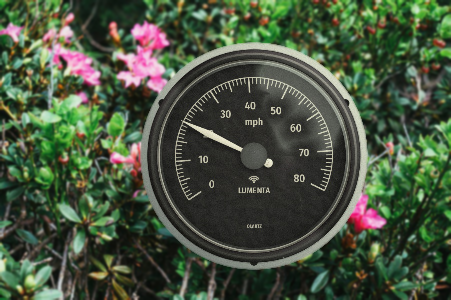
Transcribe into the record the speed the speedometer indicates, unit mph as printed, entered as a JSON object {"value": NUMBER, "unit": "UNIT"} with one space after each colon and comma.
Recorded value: {"value": 20, "unit": "mph"}
